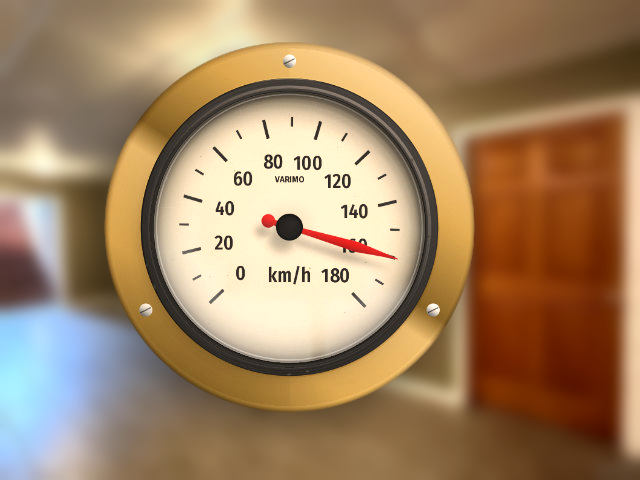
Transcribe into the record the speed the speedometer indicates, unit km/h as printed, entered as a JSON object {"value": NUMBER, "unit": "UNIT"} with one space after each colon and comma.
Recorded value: {"value": 160, "unit": "km/h"}
